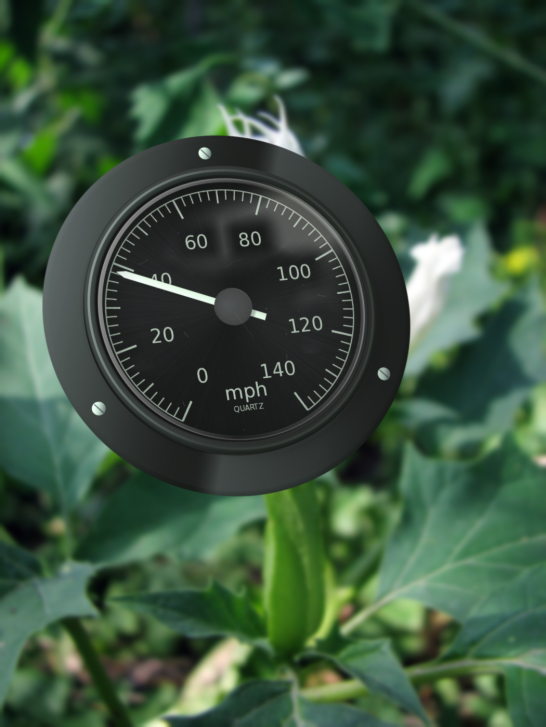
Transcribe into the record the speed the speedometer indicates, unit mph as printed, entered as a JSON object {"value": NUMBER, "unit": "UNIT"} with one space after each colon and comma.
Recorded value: {"value": 38, "unit": "mph"}
